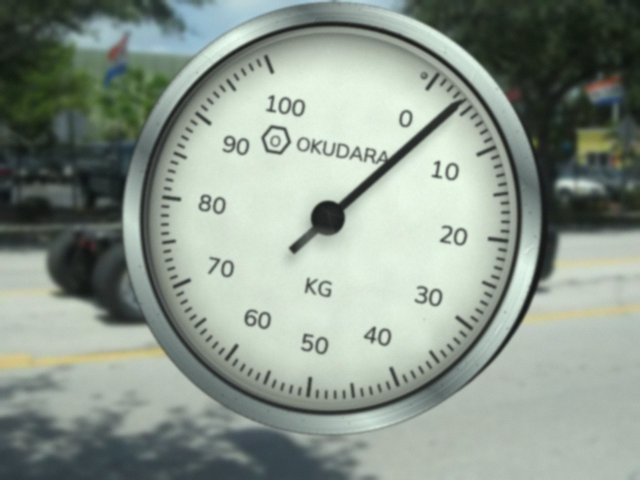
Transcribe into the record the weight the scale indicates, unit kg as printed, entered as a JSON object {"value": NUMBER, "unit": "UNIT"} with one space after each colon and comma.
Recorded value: {"value": 4, "unit": "kg"}
